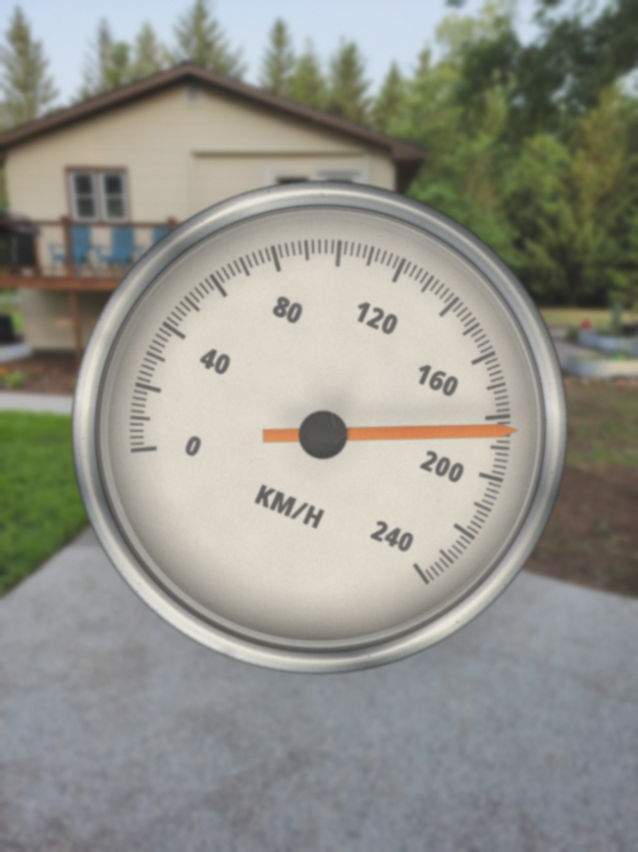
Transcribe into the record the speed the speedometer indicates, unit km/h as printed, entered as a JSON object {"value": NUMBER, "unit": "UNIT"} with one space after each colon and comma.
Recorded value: {"value": 184, "unit": "km/h"}
